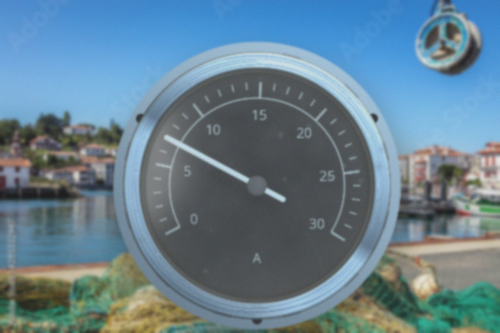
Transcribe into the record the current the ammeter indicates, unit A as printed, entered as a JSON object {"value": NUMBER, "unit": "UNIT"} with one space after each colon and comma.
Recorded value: {"value": 7, "unit": "A"}
